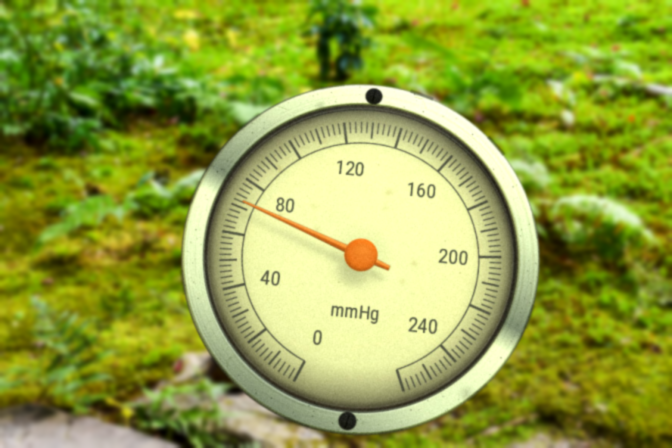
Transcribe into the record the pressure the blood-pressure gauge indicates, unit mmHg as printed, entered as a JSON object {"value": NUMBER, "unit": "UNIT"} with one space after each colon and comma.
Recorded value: {"value": 72, "unit": "mmHg"}
